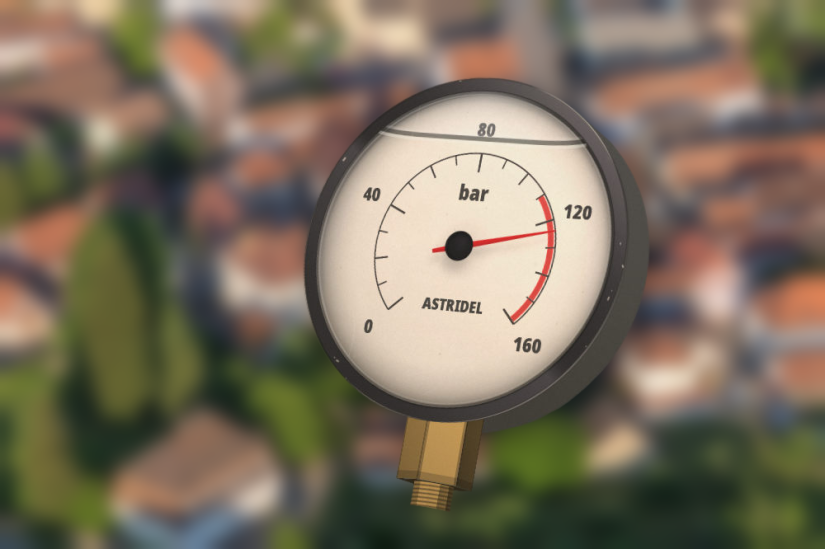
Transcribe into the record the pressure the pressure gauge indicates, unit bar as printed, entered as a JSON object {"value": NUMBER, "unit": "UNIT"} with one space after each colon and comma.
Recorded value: {"value": 125, "unit": "bar"}
